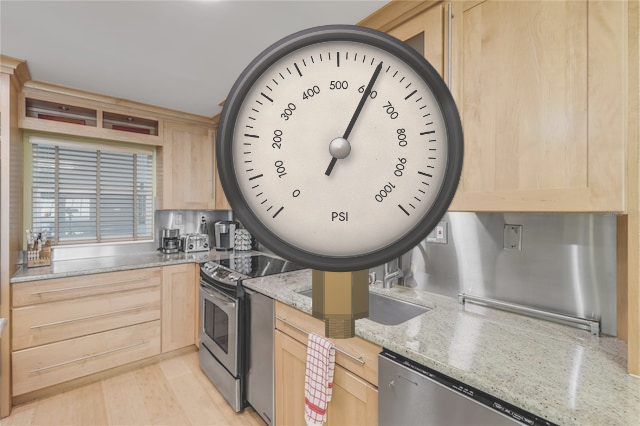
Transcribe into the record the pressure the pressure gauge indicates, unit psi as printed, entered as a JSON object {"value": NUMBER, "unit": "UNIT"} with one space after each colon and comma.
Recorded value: {"value": 600, "unit": "psi"}
